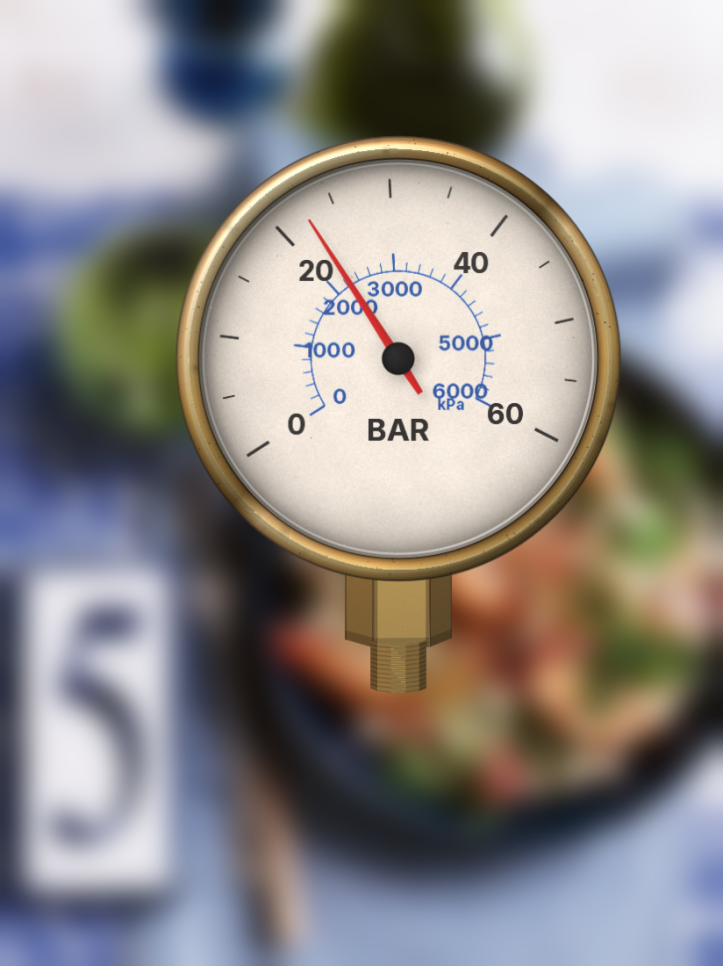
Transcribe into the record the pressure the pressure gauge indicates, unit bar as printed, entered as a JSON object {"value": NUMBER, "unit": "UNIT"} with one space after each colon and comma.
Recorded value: {"value": 22.5, "unit": "bar"}
